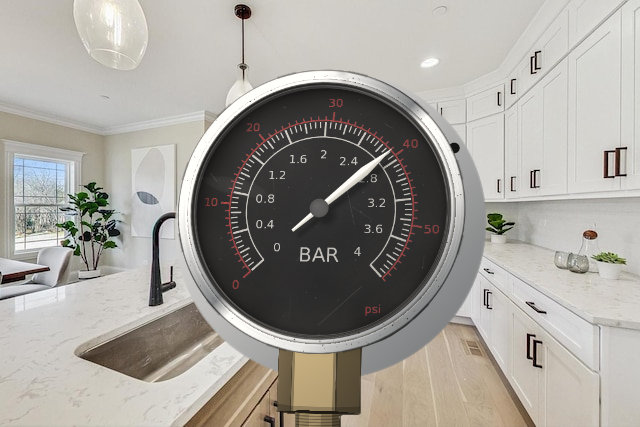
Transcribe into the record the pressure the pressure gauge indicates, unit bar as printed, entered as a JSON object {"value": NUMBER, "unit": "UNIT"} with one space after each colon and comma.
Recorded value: {"value": 2.7, "unit": "bar"}
